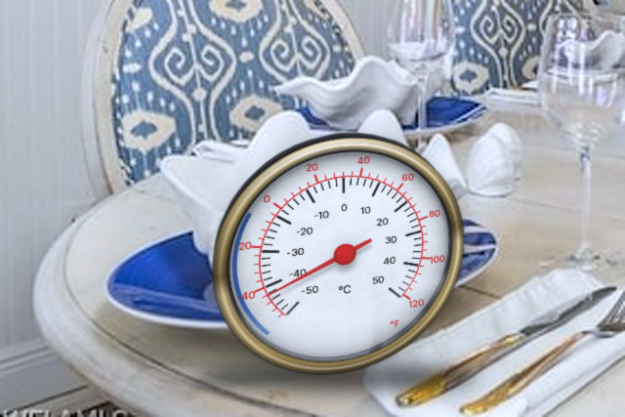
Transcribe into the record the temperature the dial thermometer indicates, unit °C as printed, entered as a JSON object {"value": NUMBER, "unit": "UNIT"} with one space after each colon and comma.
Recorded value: {"value": -42, "unit": "°C"}
